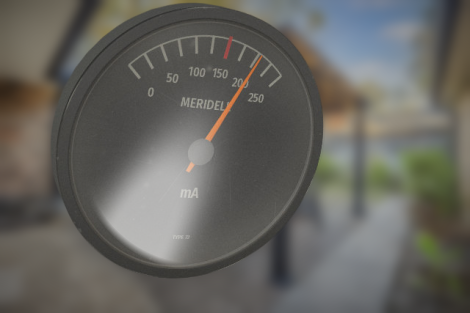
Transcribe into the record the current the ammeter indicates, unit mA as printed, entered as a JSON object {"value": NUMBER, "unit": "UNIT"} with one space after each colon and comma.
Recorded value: {"value": 200, "unit": "mA"}
